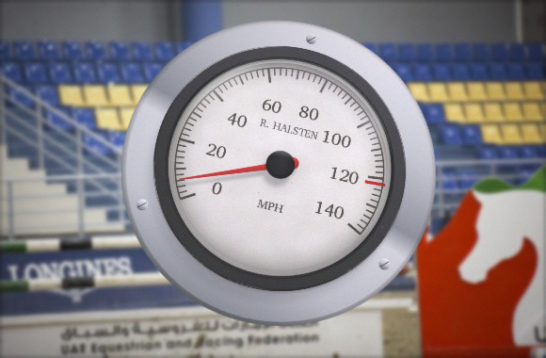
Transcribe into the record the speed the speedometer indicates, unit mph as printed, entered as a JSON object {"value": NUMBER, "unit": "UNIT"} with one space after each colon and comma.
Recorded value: {"value": 6, "unit": "mph"}
